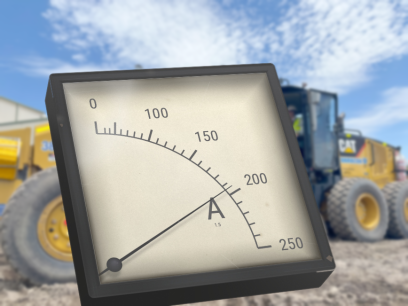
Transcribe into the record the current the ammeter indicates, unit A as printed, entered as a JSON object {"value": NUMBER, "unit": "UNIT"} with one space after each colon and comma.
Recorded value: {"value": 195, "unit": "A"}
